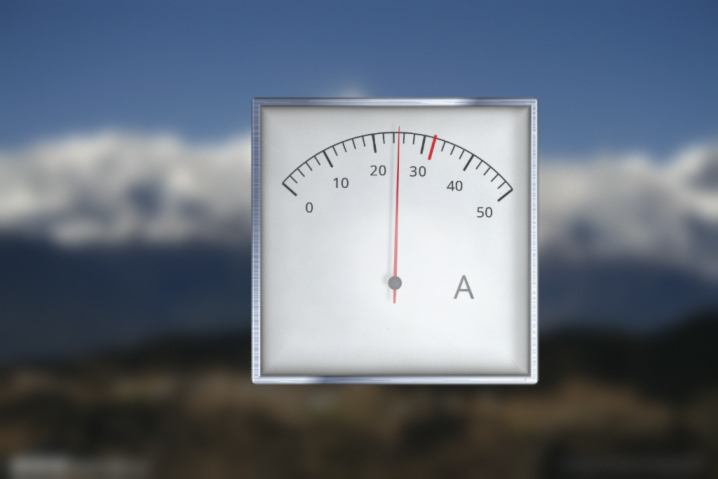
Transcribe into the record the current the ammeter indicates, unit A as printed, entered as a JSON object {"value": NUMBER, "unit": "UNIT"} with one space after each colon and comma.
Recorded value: {"value": 25, "unit": "A"}
